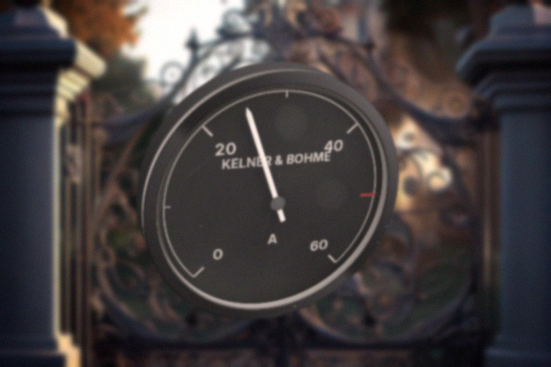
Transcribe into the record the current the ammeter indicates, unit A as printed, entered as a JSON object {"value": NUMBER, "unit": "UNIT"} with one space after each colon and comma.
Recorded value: {"value": 25, "unit": "A"}
